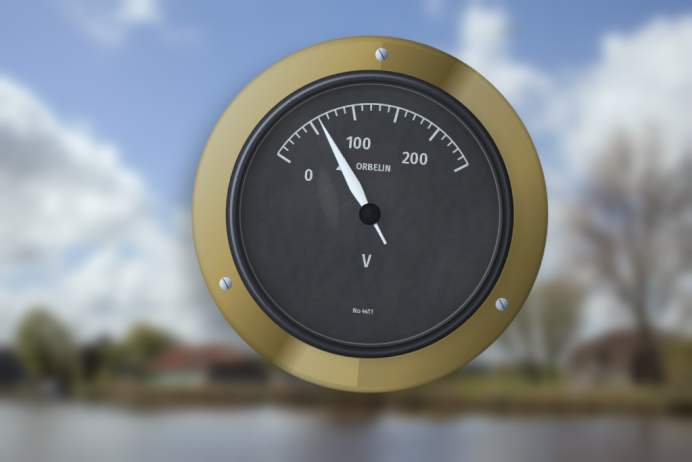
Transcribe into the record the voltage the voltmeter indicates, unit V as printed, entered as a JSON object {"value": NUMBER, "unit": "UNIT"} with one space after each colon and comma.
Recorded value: {"value": 60, "unit": "V"}
